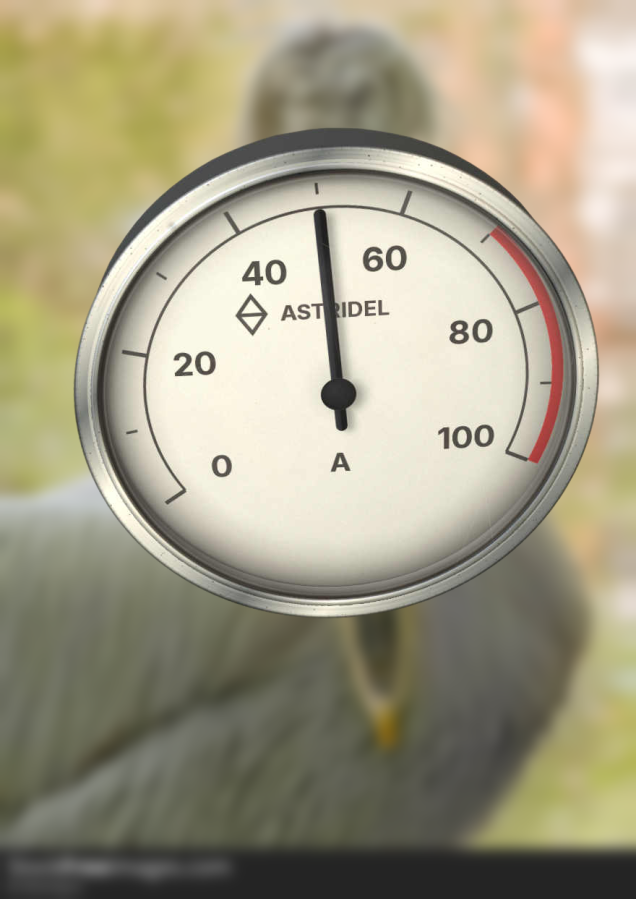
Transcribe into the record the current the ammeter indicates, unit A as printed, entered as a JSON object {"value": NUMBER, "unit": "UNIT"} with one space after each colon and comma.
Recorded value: {"value": 50, "unit": "A"}
